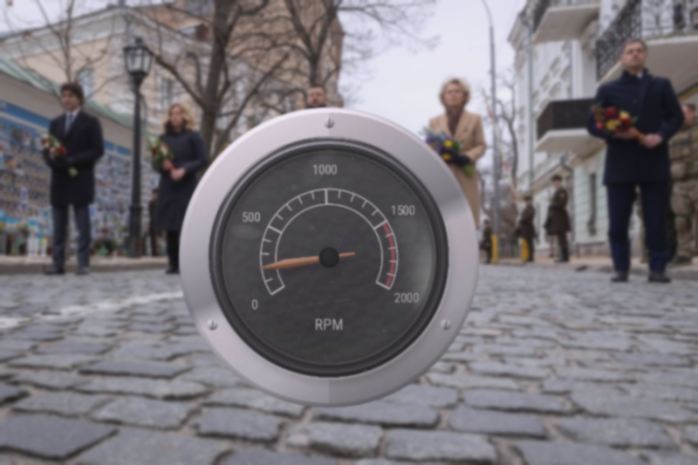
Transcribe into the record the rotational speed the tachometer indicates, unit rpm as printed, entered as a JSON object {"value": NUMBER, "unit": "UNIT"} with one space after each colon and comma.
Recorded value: {"value": 200, "unit": "rpm"}
